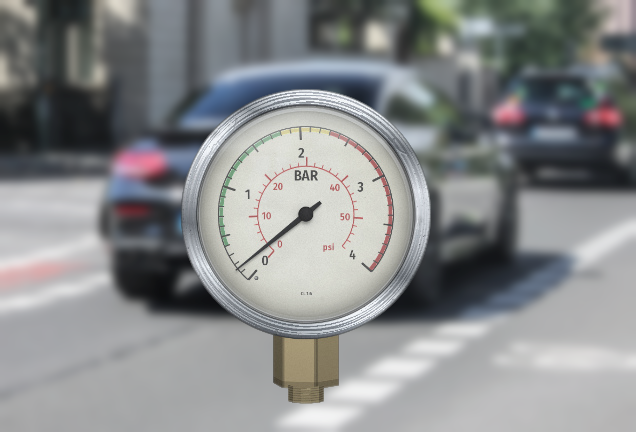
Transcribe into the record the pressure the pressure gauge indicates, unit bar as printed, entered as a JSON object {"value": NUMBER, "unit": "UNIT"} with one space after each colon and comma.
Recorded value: {"value": 0.15, "unit": "bar"}
